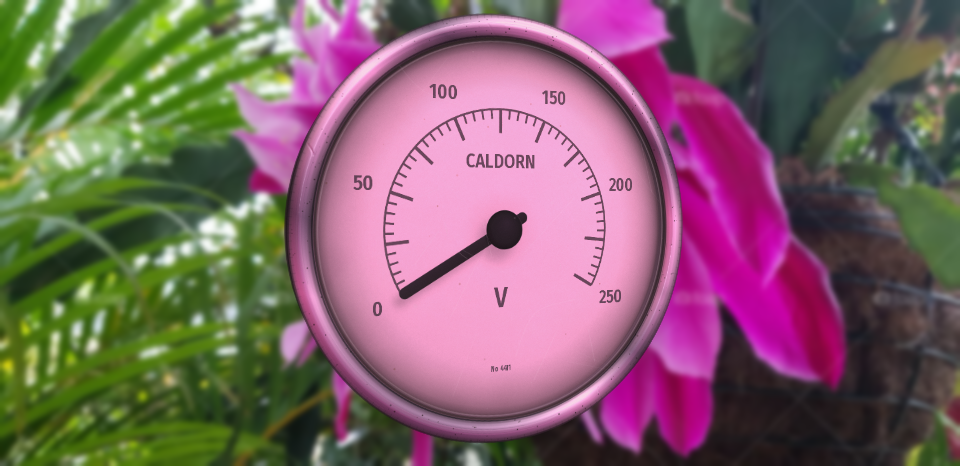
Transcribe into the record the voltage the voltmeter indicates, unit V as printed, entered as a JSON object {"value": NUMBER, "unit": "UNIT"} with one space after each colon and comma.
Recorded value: {"value": 0, "unit": "V"}
